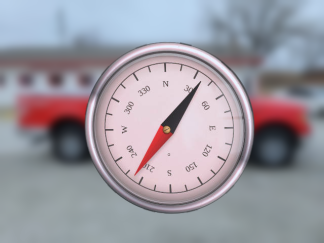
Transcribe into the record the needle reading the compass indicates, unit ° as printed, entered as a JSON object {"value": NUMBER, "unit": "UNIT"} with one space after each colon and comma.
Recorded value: {"value": 217.5, "unit": "°"}
